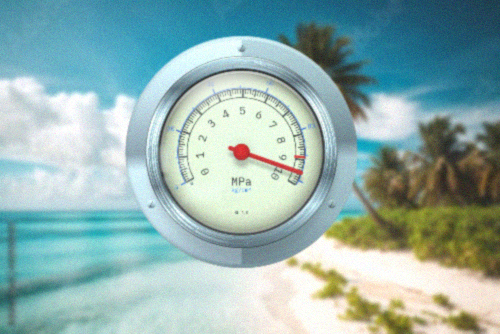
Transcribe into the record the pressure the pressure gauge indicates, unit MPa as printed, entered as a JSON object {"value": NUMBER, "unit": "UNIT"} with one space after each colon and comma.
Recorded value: {"value": 9.5, "unit": "MPa"}
